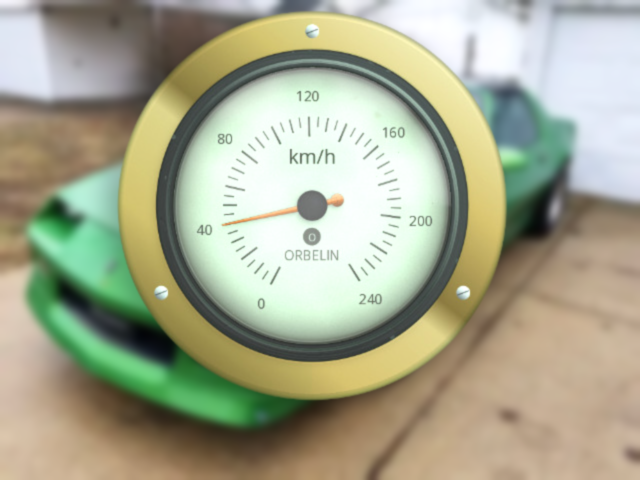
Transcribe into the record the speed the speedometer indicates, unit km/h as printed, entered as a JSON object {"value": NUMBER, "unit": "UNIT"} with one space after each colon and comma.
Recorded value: {"value": 40, "unit": "km/h"}
